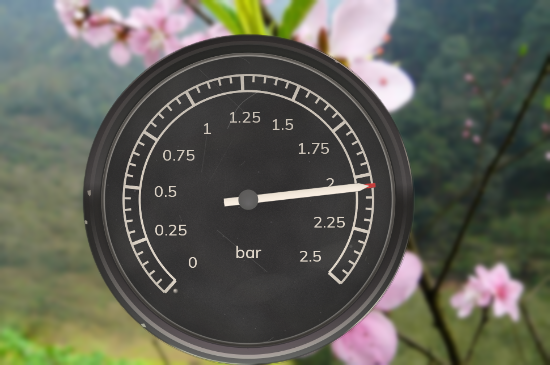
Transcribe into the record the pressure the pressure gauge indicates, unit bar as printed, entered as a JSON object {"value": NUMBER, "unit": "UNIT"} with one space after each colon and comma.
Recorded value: {"value": 2.05, "unit": "bar"}
